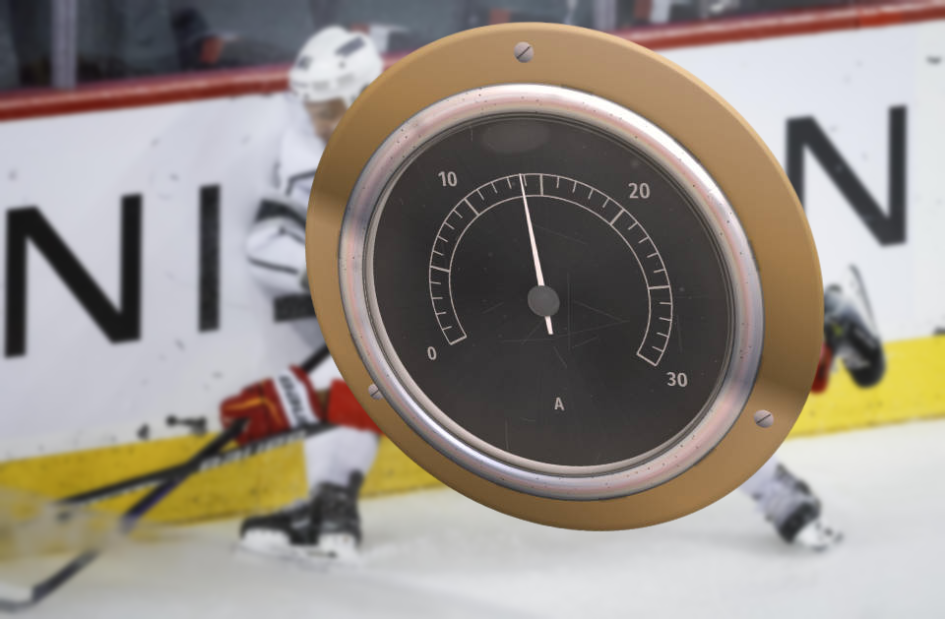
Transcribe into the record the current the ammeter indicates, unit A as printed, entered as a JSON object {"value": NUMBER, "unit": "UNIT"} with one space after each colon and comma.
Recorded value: {"value": 14, "unit": "A"}
